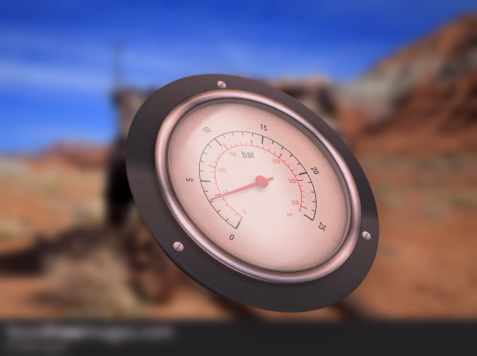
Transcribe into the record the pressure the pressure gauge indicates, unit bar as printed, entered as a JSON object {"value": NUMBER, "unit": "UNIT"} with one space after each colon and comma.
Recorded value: {"value": 3, "unit": "bar"}
